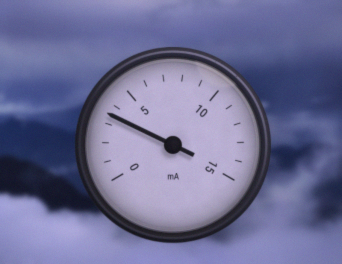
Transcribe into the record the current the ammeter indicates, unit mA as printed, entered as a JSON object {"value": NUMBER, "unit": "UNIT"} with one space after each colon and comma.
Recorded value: {"value": 3.5, "unit": "mA"}
